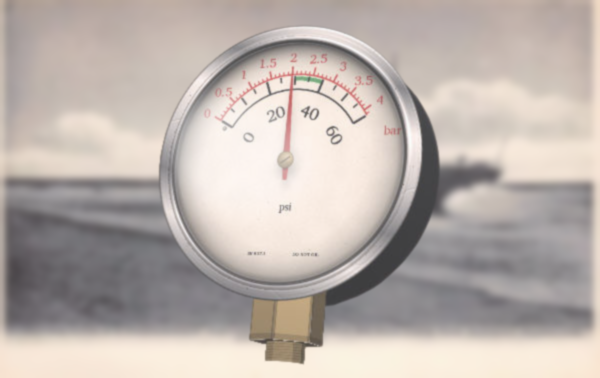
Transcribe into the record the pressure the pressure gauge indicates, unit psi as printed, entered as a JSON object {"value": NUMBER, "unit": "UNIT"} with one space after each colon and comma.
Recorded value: {"value": 30, "unit": "psi"}
